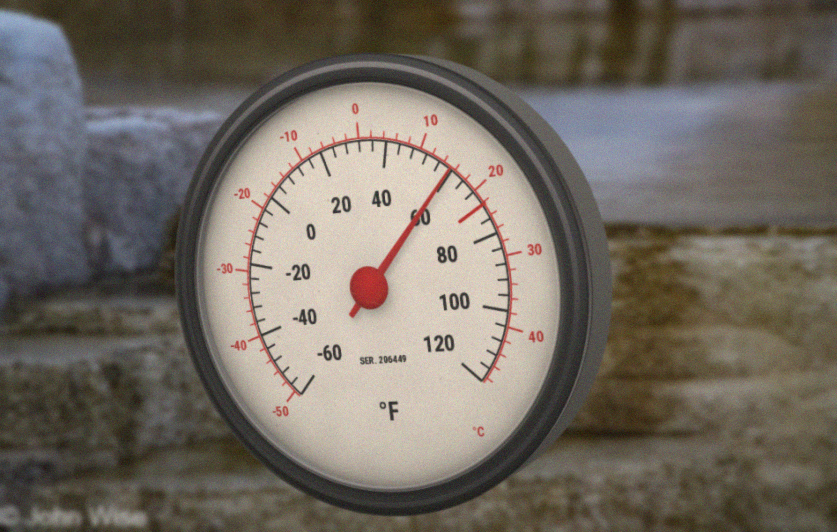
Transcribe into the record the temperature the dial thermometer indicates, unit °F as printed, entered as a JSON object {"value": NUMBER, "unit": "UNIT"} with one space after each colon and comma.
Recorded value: {"value": 60, "unit": "°F"}
